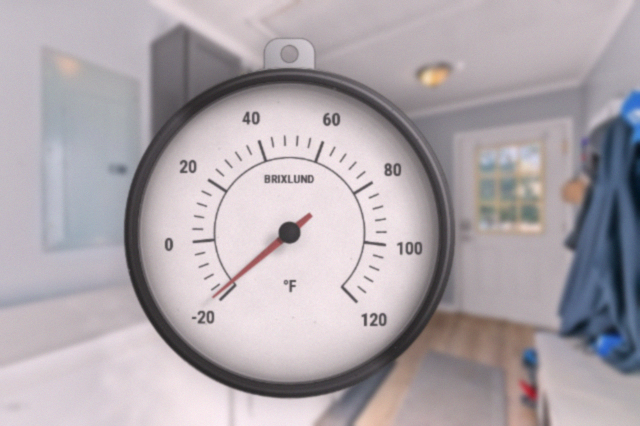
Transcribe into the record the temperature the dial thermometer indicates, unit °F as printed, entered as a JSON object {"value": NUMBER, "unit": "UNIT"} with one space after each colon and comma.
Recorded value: {"value": -18, "unit": "°F"}
